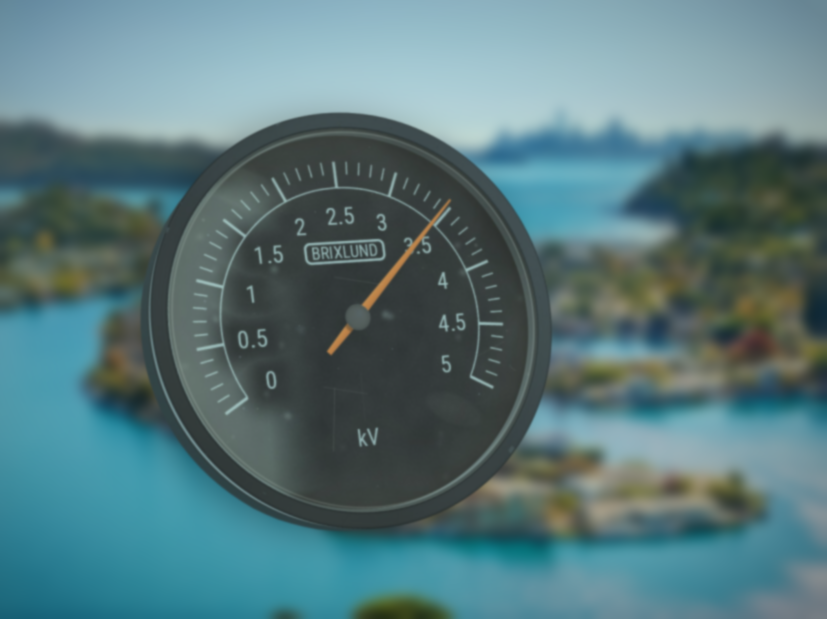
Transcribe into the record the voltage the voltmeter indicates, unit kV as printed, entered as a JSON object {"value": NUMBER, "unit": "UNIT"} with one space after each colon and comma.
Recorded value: {"value": 3.45, "unit": "kV"}
